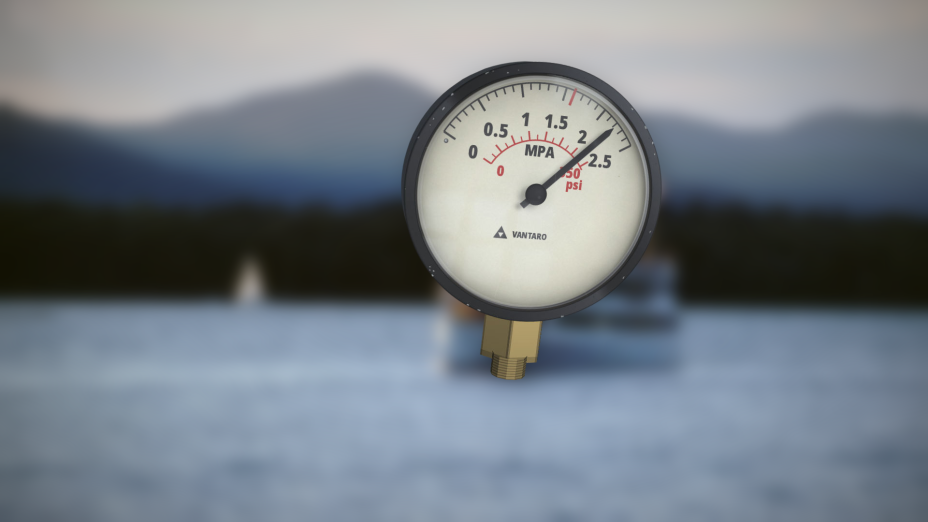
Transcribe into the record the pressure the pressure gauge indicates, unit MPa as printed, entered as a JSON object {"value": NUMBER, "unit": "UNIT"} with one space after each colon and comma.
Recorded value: {"value": 2.2, "unit": "MPa"}
